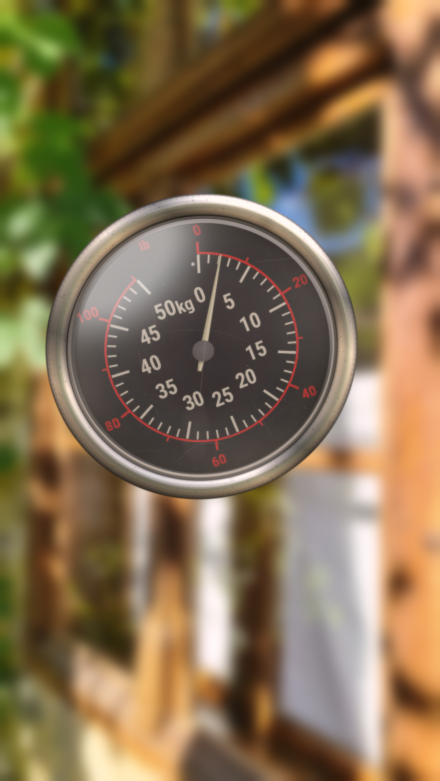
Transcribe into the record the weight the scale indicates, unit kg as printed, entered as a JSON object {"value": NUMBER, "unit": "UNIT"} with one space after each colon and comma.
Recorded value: {"value": 2, "unit": "kg"}
